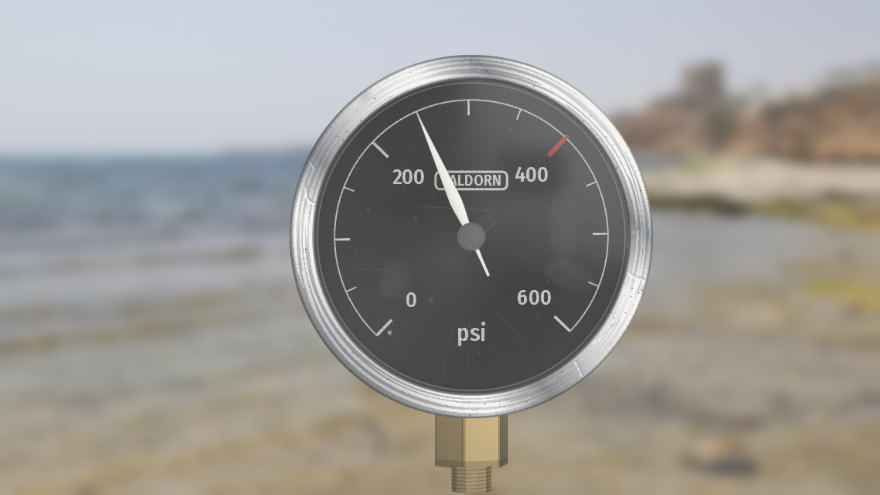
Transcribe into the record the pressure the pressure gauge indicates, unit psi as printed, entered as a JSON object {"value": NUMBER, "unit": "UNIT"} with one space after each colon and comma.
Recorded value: {"value": 250, "unit": "psi"}
